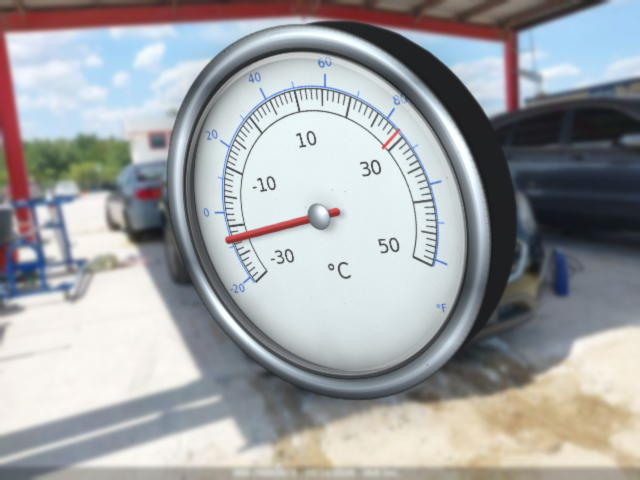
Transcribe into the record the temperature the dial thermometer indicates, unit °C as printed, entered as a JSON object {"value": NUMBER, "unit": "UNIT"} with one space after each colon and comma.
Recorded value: {"value": -22, "unit": "°C"}
